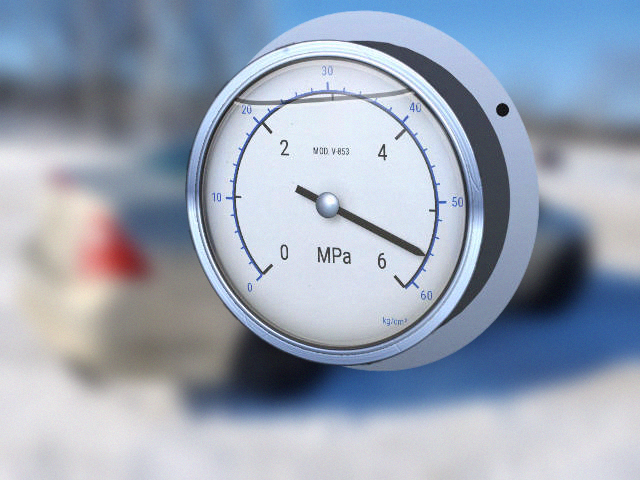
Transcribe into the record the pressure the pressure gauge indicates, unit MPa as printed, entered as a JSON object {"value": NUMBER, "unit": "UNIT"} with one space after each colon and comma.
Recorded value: {"value": 5.5, "unit": "MPa"}
